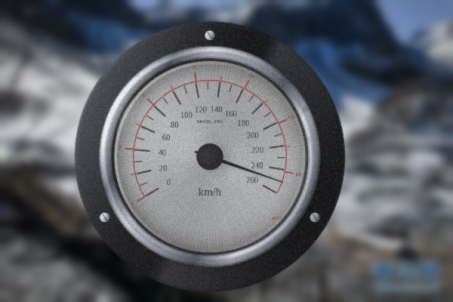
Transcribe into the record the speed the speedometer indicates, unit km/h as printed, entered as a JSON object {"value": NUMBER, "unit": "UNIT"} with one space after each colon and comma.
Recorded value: {"value": 250, "unit": "km/h"}
